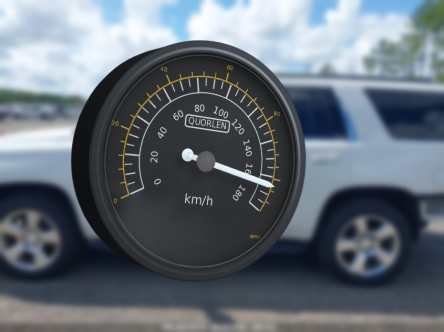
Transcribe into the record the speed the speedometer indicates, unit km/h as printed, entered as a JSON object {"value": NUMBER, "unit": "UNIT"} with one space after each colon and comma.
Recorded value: {"value": 165, "unit": "km/h"}
